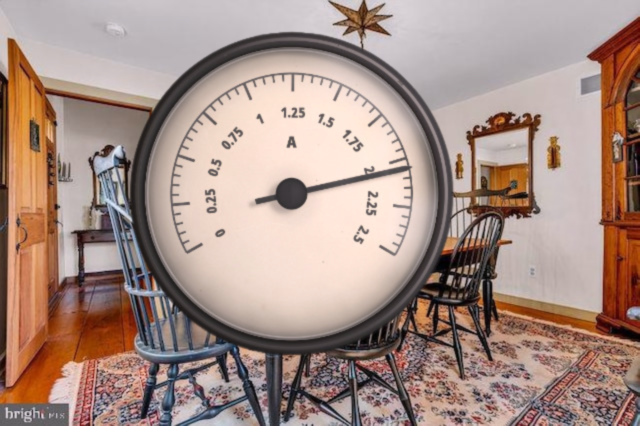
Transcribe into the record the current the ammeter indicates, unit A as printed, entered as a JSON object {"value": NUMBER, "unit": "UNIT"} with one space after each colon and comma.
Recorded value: {"value": 2.05, "unit": "A"}
